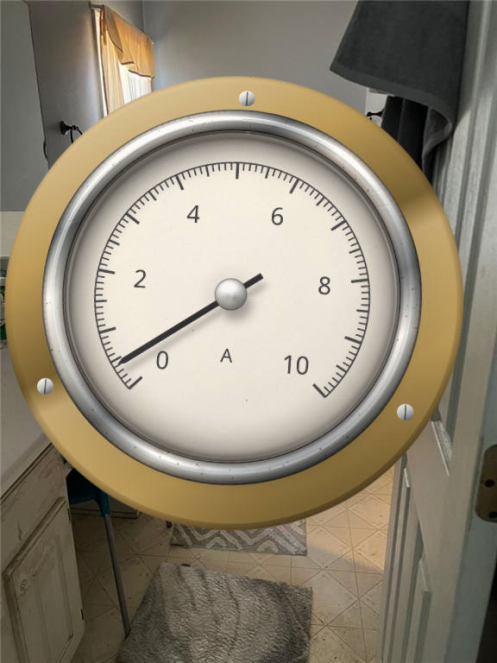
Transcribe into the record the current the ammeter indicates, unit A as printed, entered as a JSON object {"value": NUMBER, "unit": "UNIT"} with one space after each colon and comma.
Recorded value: {"value": 0.4, "unit": "A"}
